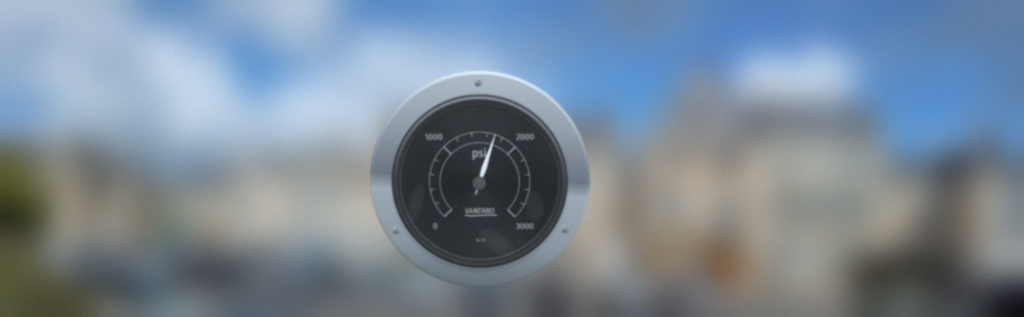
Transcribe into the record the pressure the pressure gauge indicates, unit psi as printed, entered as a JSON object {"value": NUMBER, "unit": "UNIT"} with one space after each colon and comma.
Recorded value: {"value": 1700, "unit": "psi"}
